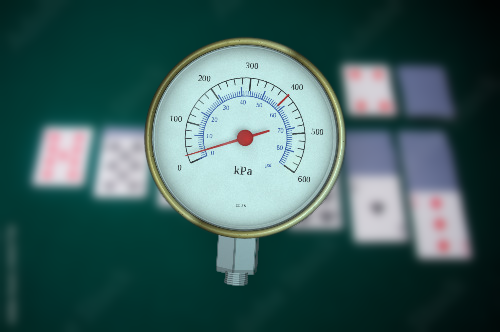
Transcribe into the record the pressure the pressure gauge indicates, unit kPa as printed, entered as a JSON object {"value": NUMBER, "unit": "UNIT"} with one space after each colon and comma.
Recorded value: {"value": 20, "unit": "kPa"}
